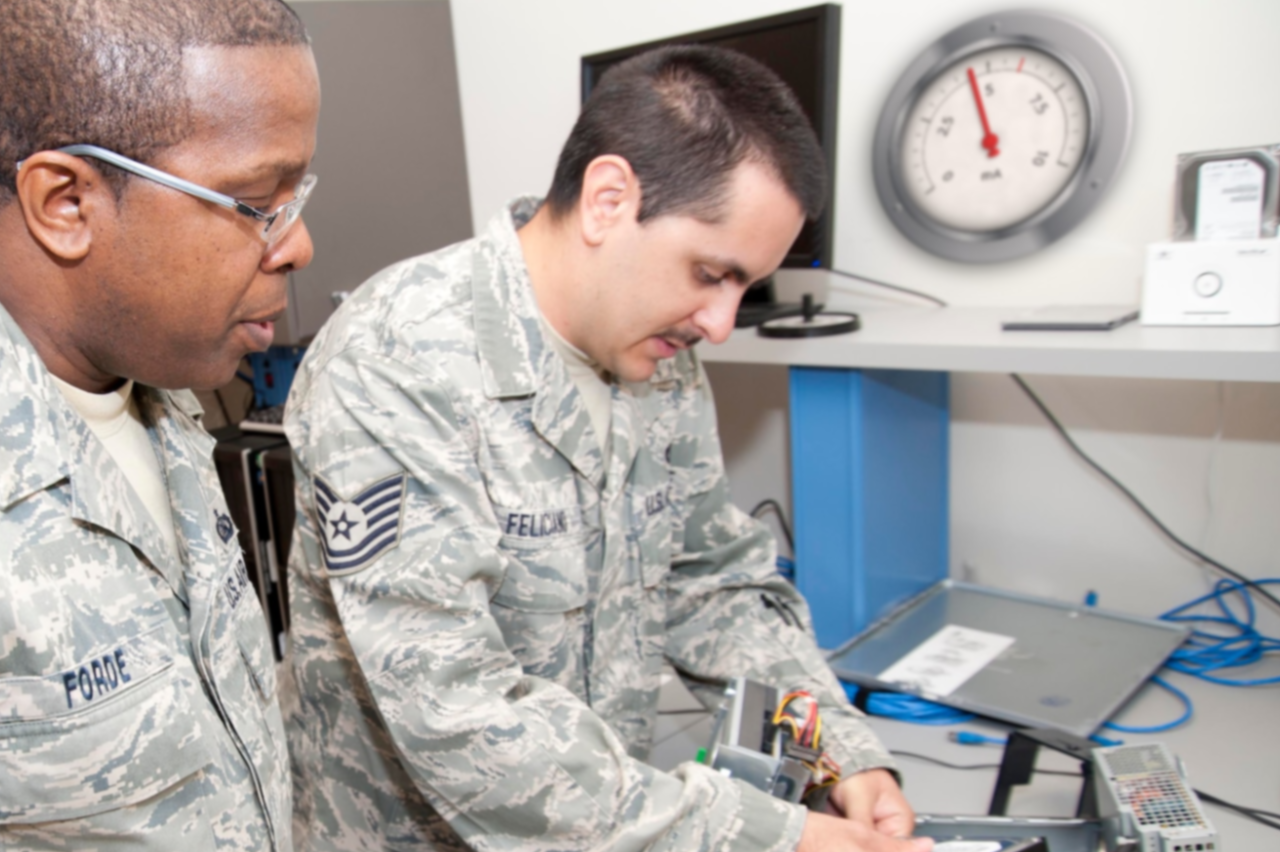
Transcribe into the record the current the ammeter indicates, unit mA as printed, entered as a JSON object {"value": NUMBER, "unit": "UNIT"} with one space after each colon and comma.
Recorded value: {"value": 4.5, "unit": "mA"}
